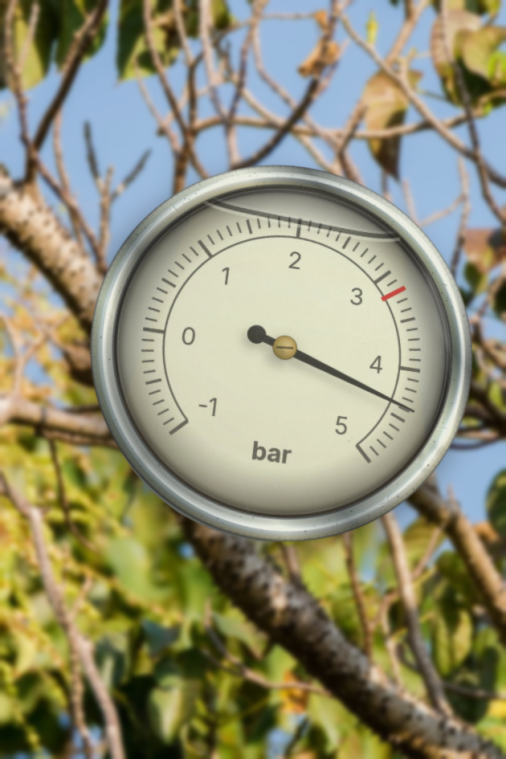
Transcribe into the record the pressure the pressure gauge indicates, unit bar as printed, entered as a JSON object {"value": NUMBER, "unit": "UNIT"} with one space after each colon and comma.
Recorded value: {"value": 4.4, "unit": "bar"}
